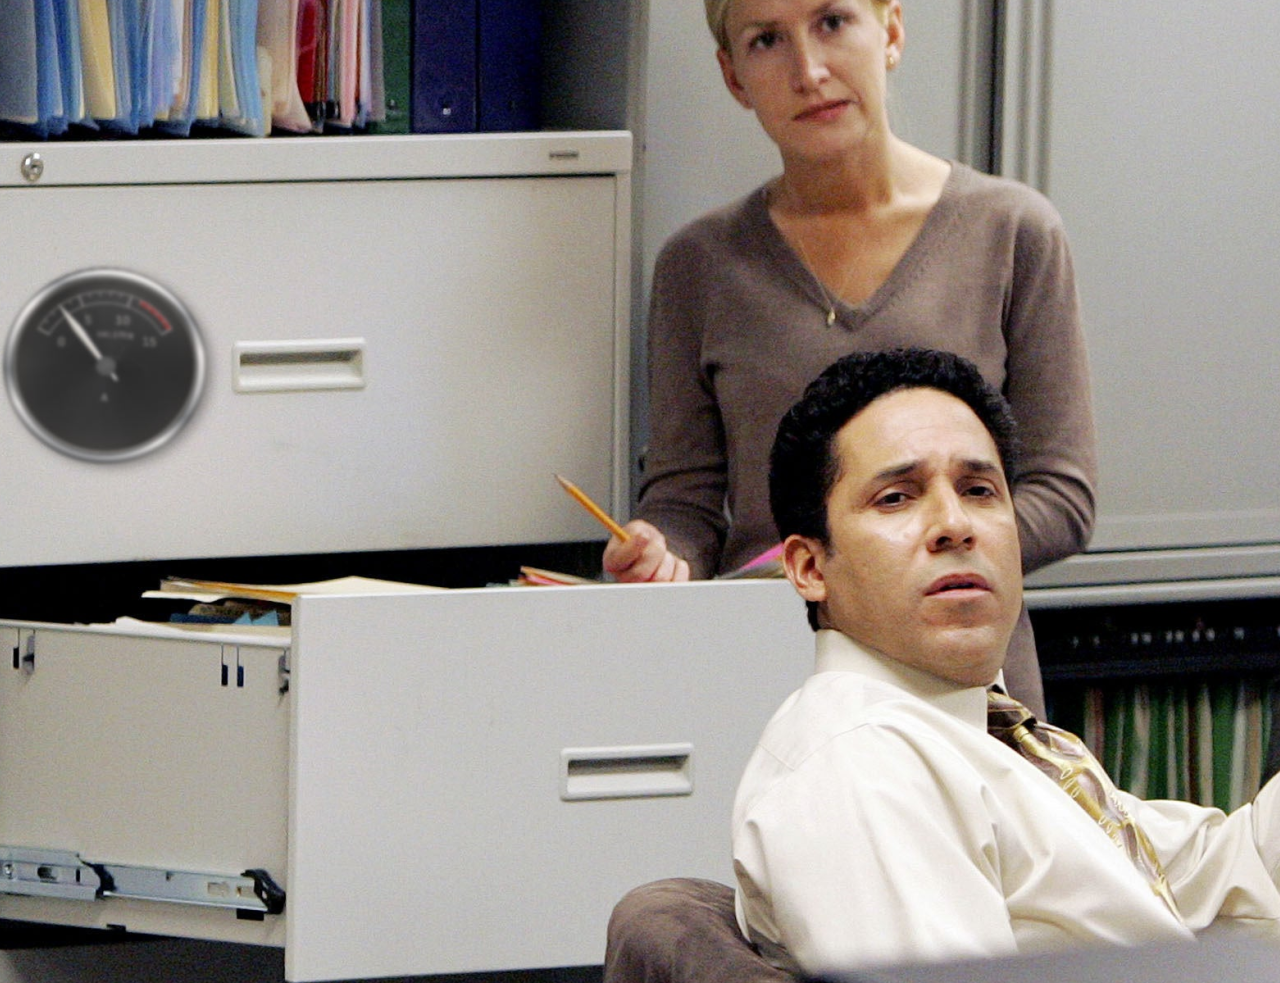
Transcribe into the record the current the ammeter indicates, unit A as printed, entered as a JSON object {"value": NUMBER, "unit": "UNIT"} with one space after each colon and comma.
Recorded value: {"value": 3, "unit": "A"}
